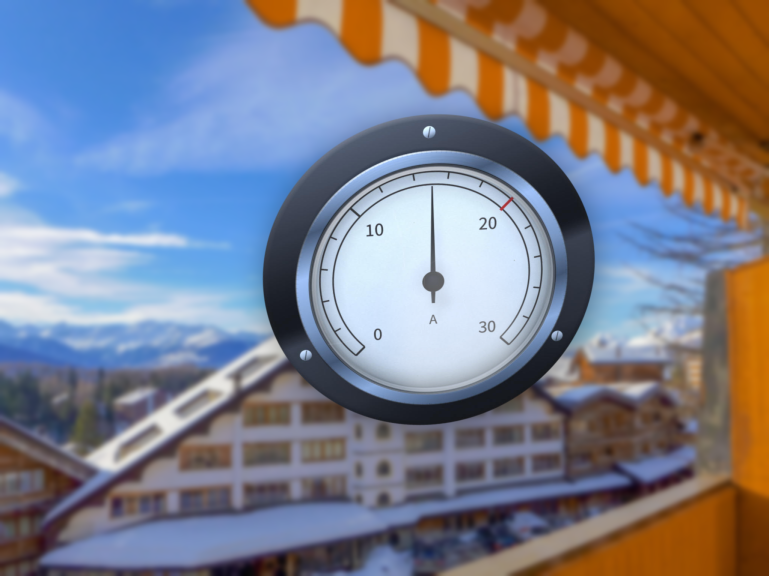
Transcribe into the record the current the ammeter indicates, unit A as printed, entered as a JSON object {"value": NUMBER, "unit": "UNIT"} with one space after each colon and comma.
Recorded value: {"value": 15, "unit": "A"}
